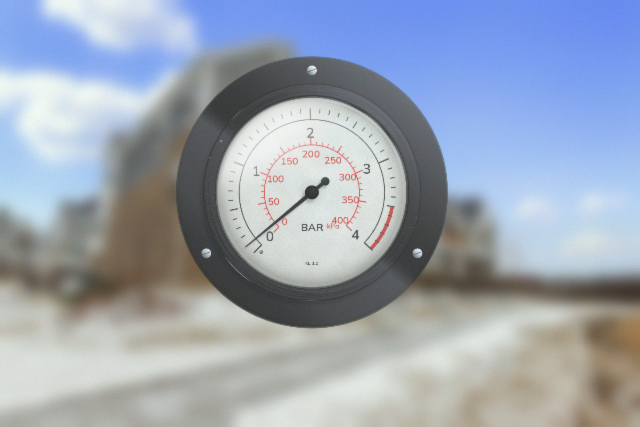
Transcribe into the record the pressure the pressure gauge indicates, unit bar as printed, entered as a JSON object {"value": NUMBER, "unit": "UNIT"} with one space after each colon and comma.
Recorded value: {"value": 0.1, "unit": "bar"}
